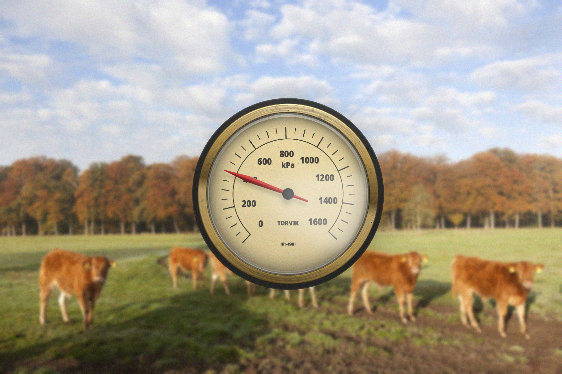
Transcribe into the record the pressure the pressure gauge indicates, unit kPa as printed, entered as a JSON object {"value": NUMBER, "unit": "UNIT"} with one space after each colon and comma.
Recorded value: {"value": 400, "unit": "kPa"}
